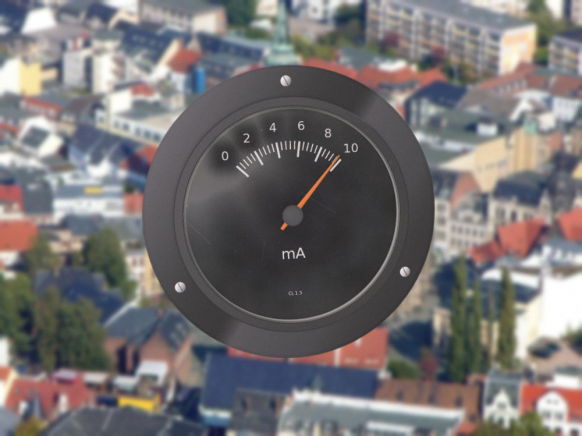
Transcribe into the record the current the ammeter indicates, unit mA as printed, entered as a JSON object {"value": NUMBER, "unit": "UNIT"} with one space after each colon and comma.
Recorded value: {"value": 9.6, "unit": "mA"}
